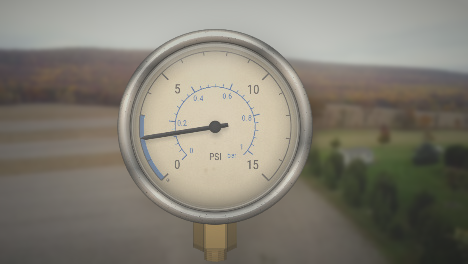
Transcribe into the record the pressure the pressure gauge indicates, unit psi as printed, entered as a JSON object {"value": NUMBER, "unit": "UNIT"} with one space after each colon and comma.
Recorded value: {"value": 2, "unit": "psi"}
